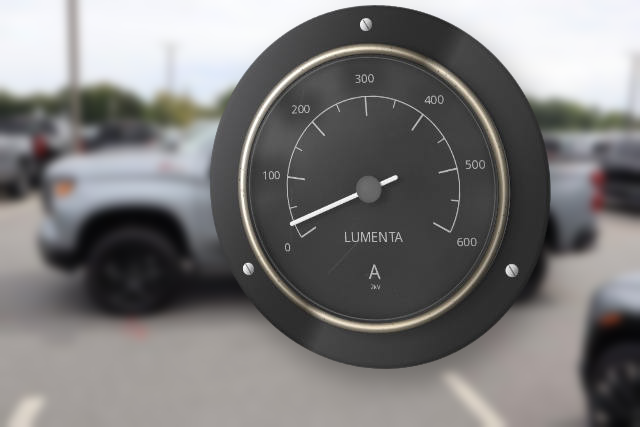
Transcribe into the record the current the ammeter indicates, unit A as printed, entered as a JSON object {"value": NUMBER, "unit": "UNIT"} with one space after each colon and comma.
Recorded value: {"value": 25, "unit": "A"}
